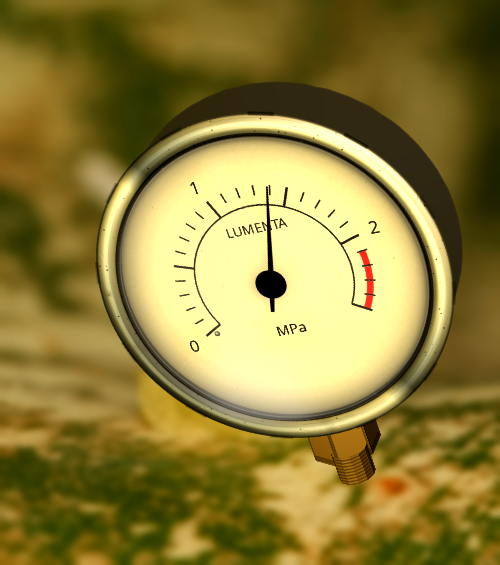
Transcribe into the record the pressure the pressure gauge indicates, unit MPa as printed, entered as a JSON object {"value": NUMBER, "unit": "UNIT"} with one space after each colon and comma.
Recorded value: {"value": 1.4, "unit": "MPa"}
